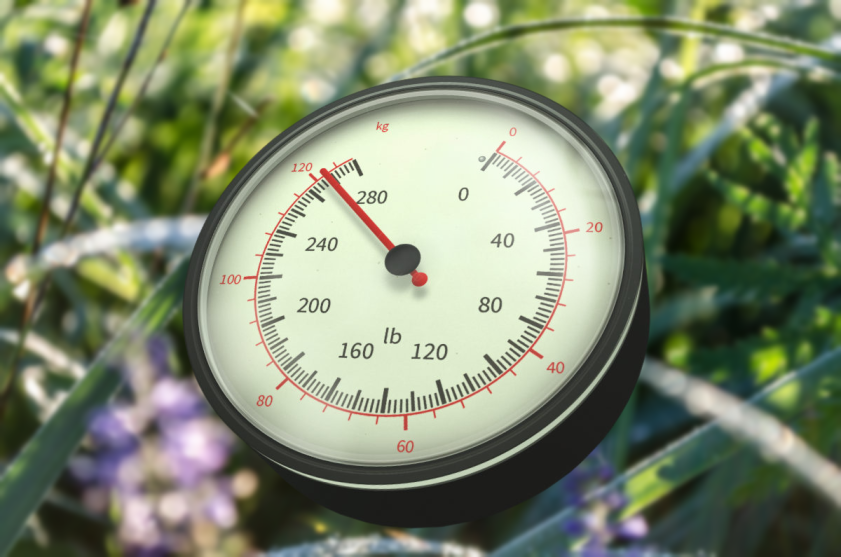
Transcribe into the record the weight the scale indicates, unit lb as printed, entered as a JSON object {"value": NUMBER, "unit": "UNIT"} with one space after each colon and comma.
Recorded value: {"value": 268, "unit": "lb"}
